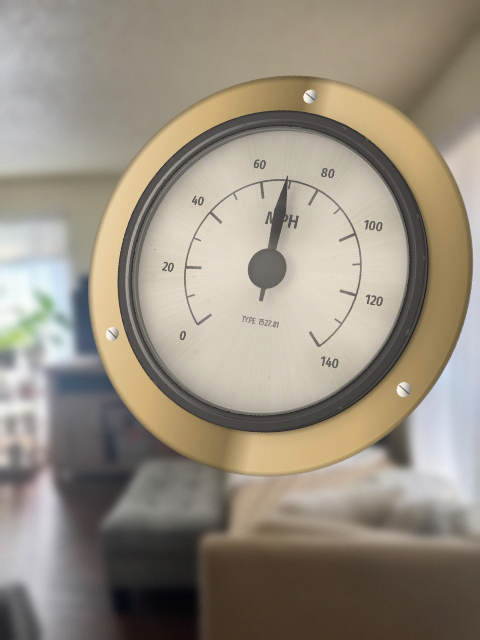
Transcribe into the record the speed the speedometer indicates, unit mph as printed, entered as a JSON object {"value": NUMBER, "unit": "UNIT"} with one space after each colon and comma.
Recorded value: {"value": 70, "unit": "mph"}
